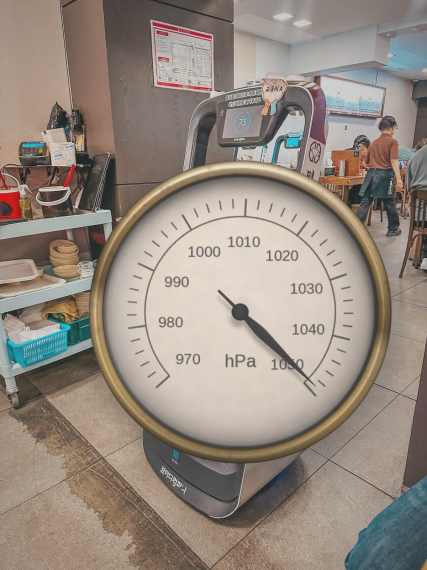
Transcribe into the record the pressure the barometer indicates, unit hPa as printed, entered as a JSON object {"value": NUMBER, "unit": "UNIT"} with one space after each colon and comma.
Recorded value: {"value": 1049, "unit": "hPa"}
